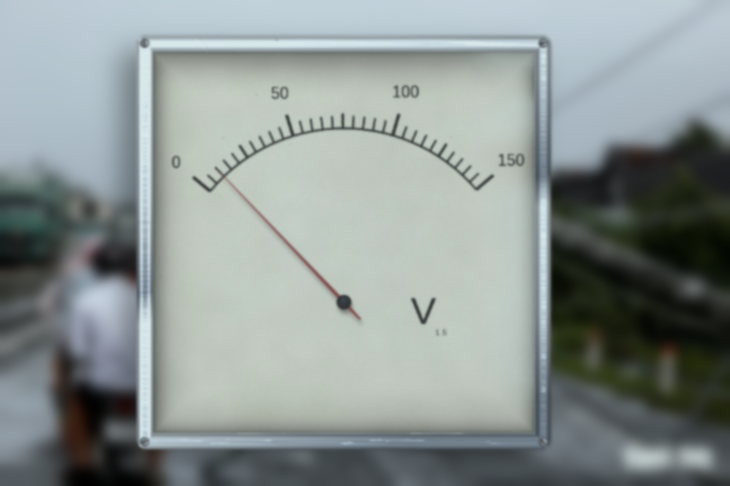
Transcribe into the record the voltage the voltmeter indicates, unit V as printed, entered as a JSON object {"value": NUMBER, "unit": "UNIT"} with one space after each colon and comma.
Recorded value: {"value": 10, "unit": "V"}
